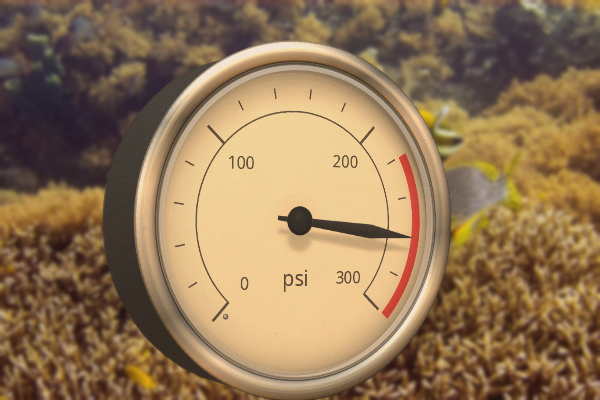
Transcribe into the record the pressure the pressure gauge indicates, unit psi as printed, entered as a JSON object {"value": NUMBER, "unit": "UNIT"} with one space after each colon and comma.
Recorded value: {"value": 260, "unit": "psi"}
